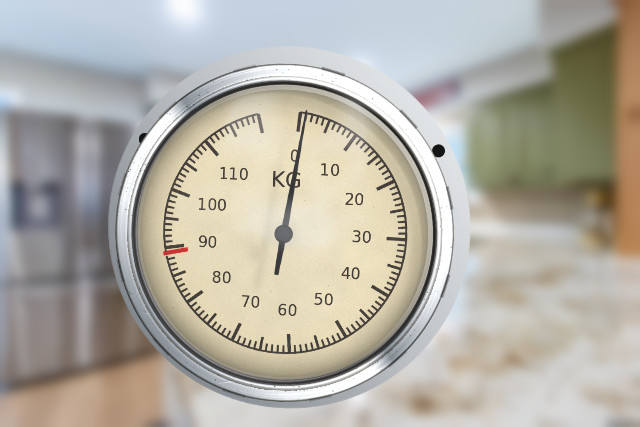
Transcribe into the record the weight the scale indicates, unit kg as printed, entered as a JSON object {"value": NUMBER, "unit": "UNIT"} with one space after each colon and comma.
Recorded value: {"value": 1, "unit": "kg"}
